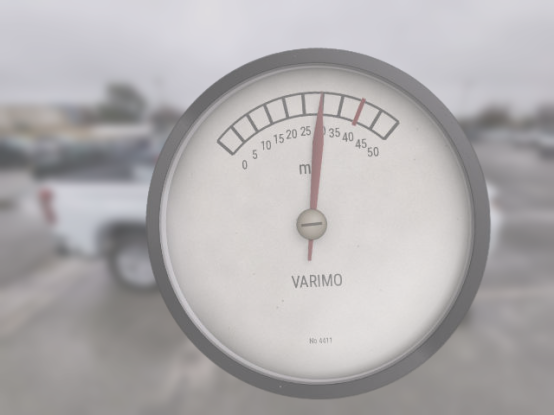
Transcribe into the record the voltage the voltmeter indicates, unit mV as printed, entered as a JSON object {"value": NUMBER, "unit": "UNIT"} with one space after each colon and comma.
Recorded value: {"value": 30, "unit": "mV"}
